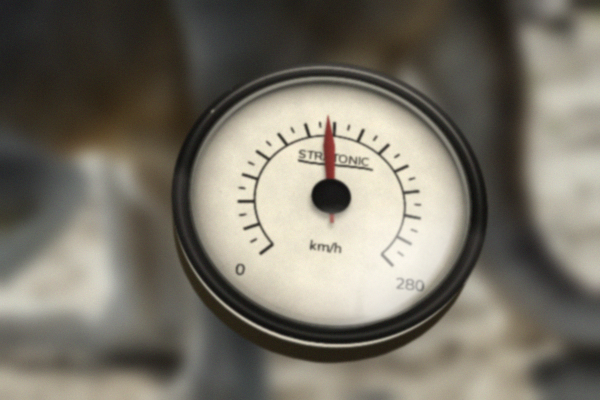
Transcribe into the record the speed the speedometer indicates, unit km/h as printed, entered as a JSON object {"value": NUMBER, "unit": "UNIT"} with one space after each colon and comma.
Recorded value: {"value": 135, "unit": "km/h"}
